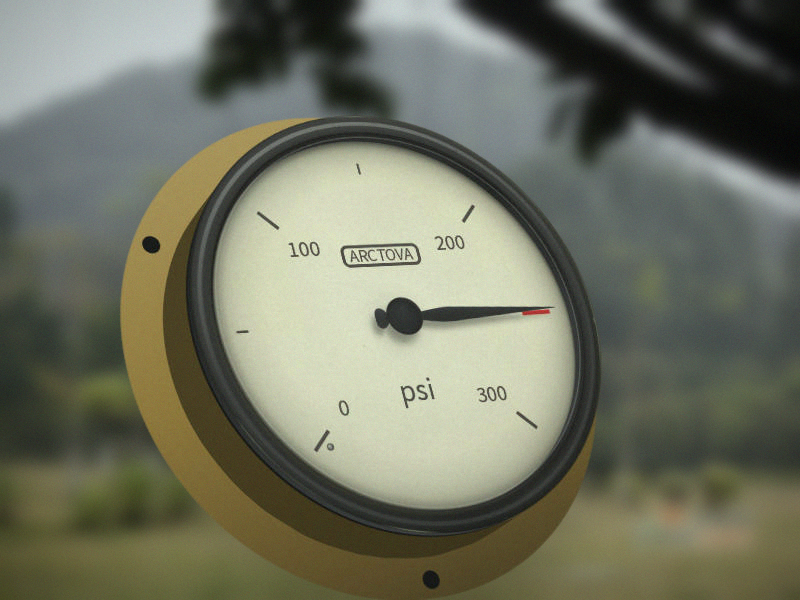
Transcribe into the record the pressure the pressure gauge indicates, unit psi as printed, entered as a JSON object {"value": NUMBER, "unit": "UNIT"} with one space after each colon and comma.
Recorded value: {"value": 250, "unit": "psi"}
